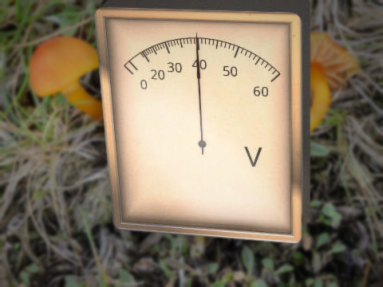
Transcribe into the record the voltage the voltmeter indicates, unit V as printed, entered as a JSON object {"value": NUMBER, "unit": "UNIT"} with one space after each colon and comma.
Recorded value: {"value": 40, "unit": "V"}
